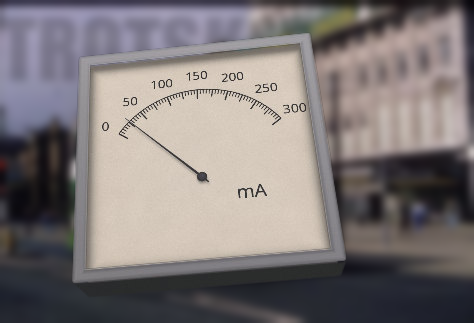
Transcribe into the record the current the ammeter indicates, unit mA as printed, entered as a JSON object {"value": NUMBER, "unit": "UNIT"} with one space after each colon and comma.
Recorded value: {"value": 25, "unit": "mA"}
